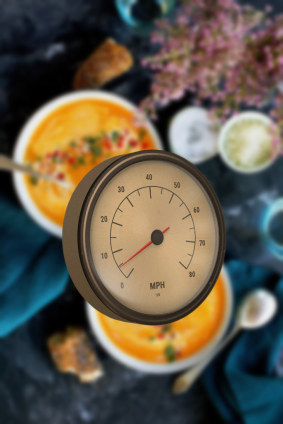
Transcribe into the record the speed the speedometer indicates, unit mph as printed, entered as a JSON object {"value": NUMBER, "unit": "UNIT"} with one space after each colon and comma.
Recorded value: {"value": 5, "unit": "mph"}
